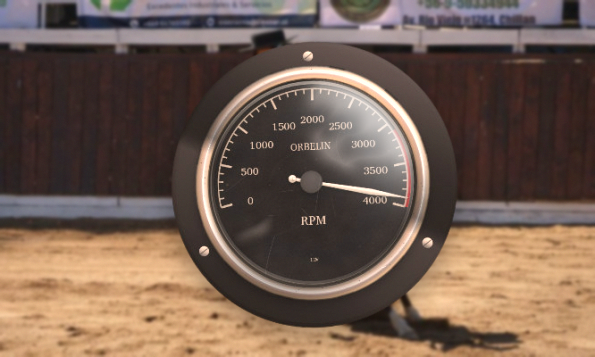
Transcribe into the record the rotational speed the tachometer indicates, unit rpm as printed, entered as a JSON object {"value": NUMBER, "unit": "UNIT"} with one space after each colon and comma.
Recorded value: {"value": 3900, "unit": "rpm"}
